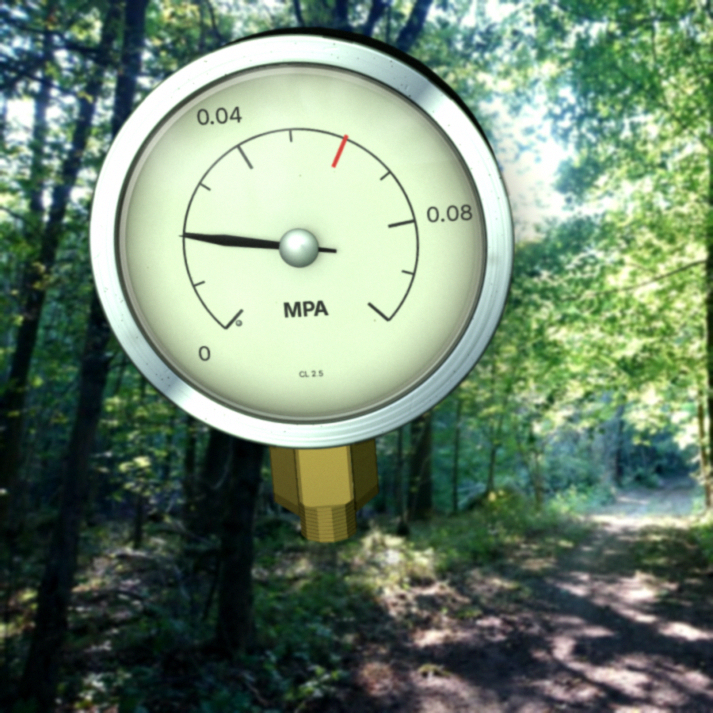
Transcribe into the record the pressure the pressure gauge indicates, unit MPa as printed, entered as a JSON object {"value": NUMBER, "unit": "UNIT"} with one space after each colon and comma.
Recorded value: {"value": 0.02, "unit": "MPa"}
